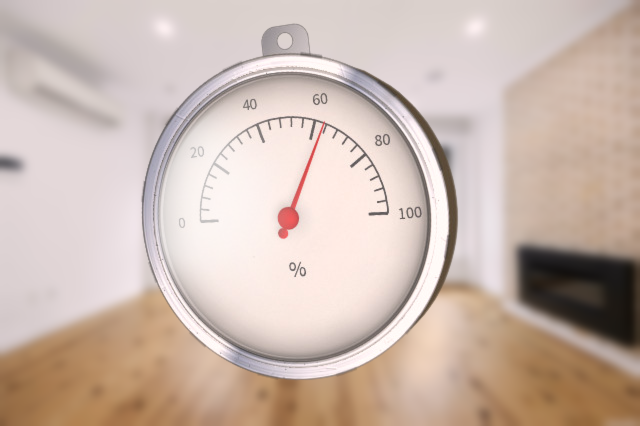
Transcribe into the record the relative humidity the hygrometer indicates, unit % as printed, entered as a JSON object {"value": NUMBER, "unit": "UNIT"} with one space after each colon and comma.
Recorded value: {"value": 64, "unit": "%"}
